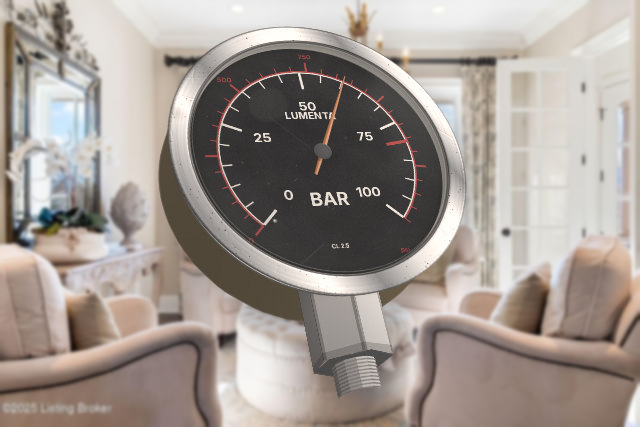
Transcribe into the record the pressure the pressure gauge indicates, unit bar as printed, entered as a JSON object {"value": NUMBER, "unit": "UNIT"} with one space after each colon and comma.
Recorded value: {"value": 60, "unit": "bar"}
